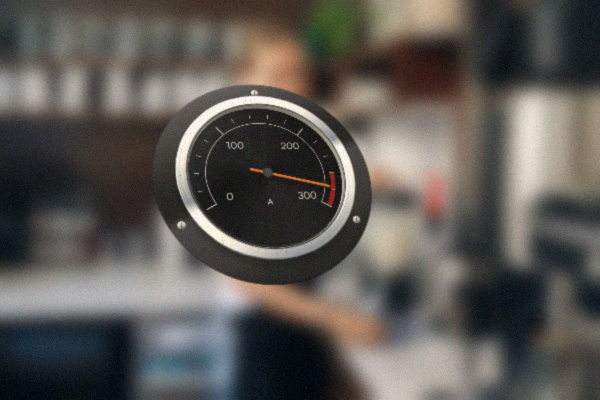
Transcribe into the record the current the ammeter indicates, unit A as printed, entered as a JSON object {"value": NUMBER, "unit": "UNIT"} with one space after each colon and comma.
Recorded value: {"value": 280, "unit": "A"}
